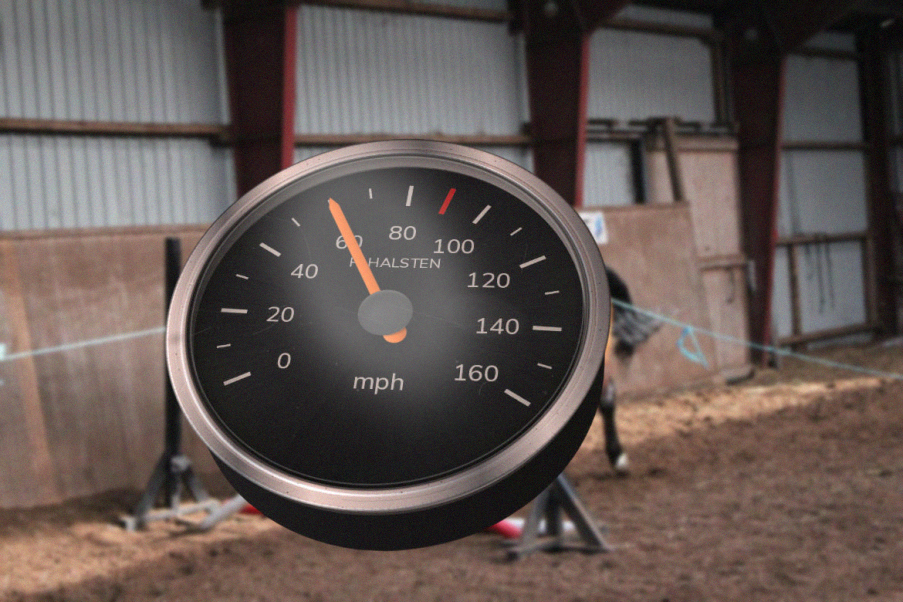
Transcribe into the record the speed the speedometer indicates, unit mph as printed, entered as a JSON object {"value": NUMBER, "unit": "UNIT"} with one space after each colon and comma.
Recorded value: {"value": 60, "unit": "mph"}
